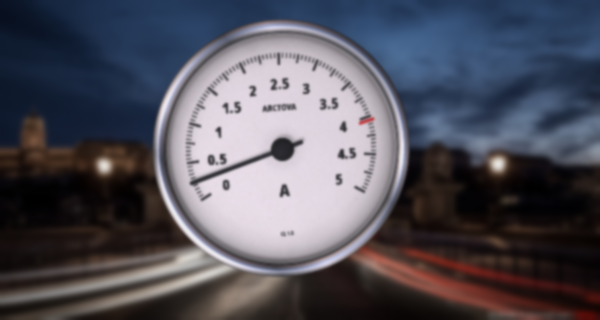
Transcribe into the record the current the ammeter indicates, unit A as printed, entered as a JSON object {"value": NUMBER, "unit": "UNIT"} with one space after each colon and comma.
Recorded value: {"value": 0.25, "unit": "A"}
